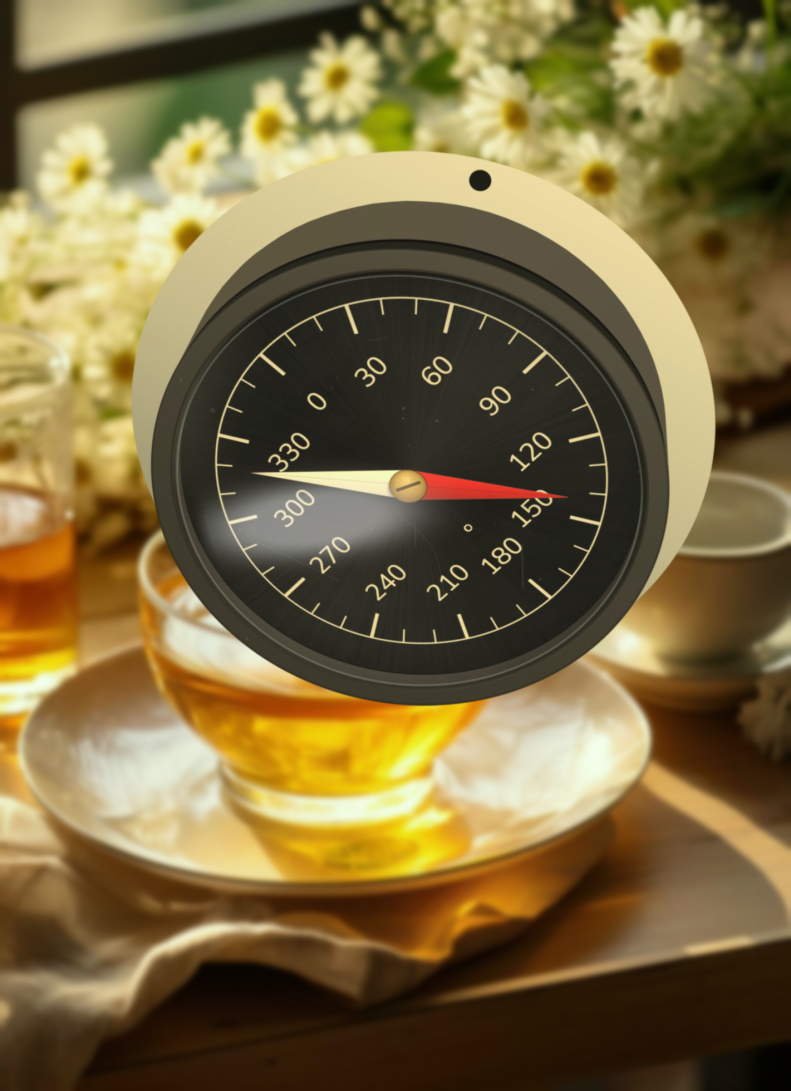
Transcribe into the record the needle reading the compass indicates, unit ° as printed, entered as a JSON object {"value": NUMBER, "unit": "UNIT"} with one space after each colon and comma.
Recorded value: {"value": 140, "unit": "°"}
